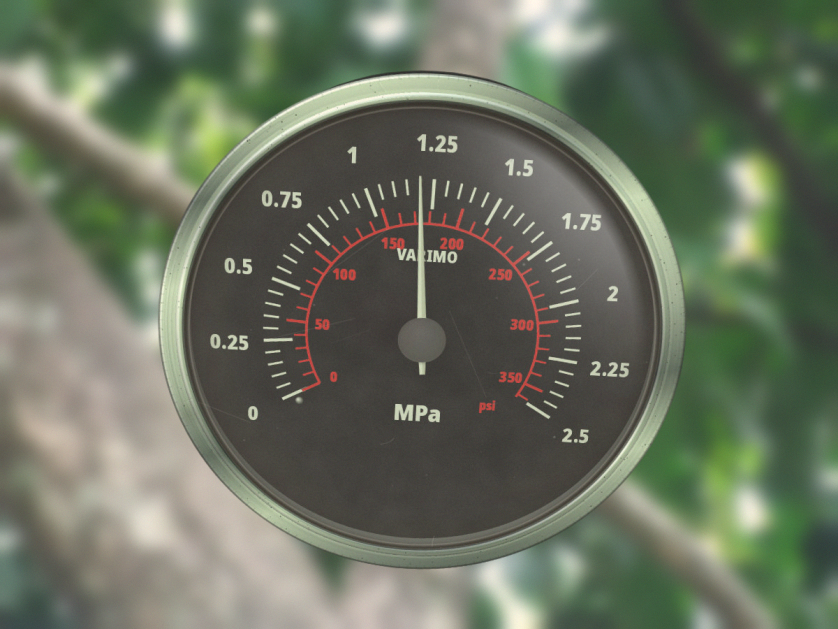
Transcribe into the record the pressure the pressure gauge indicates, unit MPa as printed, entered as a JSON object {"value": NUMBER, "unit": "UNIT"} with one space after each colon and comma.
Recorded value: {"value": 1.2, "unit": "MPa"}
